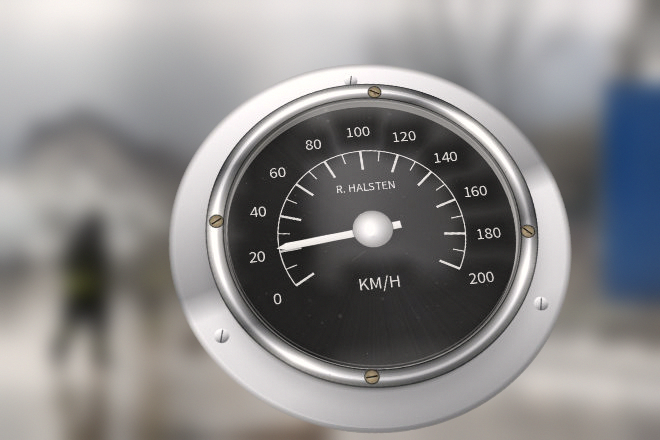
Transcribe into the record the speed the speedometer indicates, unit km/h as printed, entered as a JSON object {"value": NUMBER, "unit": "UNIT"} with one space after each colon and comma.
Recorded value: {"value": 20, "unit": "km/h"}
